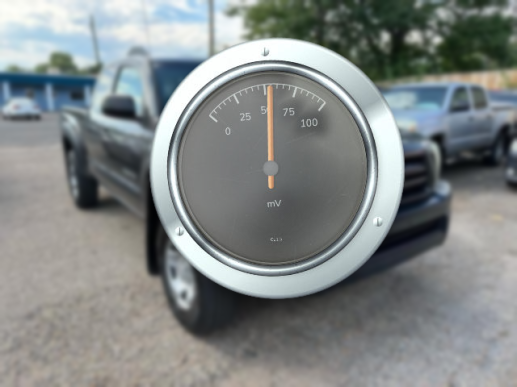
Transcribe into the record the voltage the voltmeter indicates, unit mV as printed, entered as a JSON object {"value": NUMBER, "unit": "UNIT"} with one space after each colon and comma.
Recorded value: {"value": 55, "unit": "mV"}
